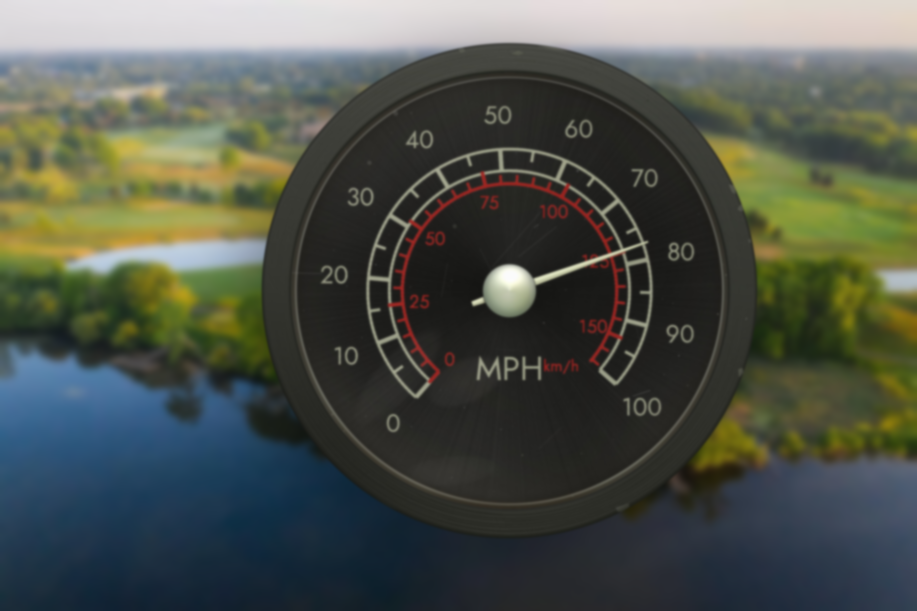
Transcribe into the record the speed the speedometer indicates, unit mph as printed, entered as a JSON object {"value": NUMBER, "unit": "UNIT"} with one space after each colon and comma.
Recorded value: {"value": 77.5, "unit": "mph"}
